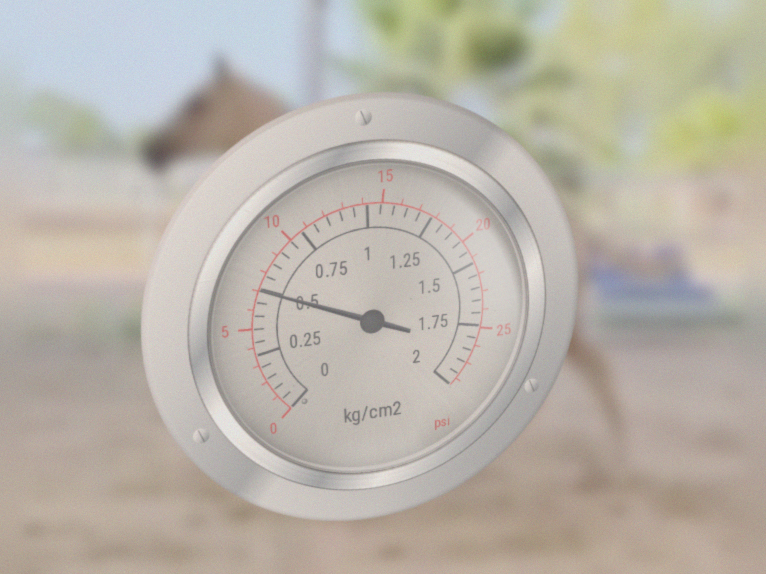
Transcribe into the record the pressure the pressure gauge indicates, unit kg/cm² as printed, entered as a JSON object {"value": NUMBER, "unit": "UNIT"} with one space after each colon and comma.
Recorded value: {"value": 0.5, "unit": "kg/cm²"}
